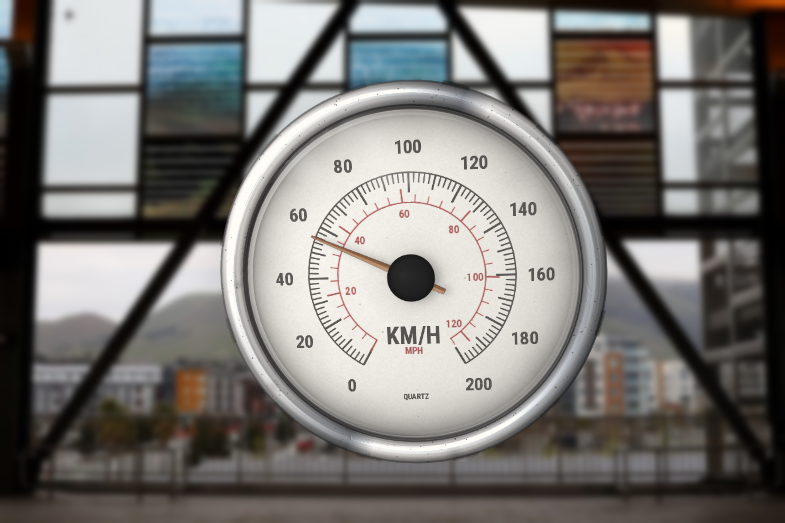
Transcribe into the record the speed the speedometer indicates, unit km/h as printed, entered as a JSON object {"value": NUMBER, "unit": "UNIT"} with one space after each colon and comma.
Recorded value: {"value": 56, "unit": "km/h"}
